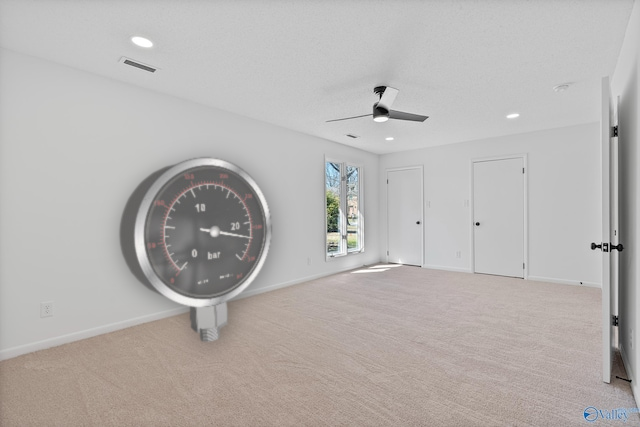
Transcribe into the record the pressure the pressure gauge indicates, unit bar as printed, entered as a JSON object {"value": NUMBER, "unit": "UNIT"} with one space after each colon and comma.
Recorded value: {"value": 22, "unit": "bar"}
